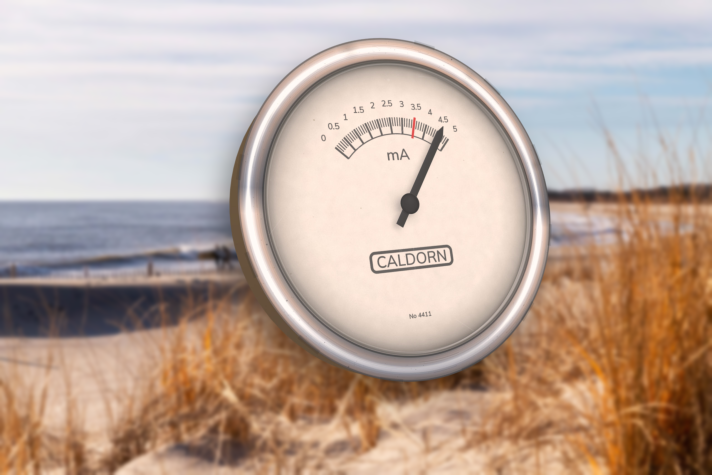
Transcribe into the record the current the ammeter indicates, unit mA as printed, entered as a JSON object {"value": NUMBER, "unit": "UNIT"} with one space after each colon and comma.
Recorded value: {"value": 4.5, "unit": "mA"}
